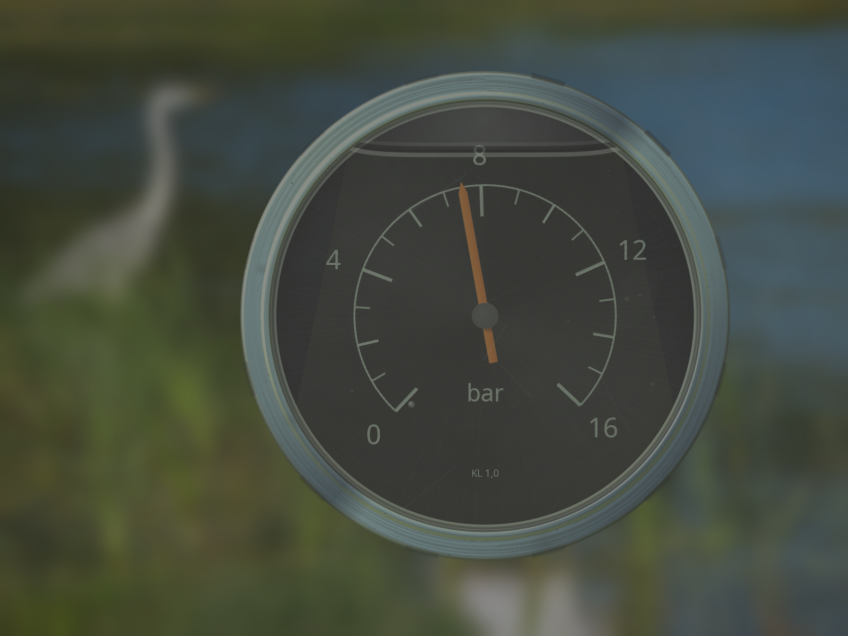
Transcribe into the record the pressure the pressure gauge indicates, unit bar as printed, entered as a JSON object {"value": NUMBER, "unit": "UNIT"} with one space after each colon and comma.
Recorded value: {"value": 7.5, "unit": "bar"}
